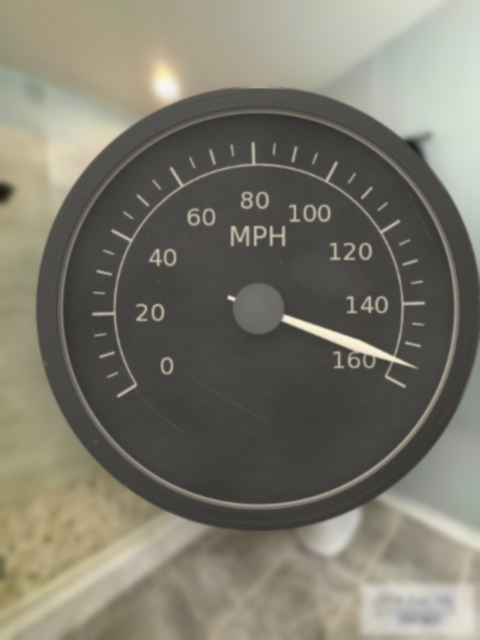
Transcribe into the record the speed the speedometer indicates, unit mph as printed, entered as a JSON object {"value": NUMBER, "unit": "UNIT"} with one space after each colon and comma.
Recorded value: {"value": 155, "unit": "mph"}
